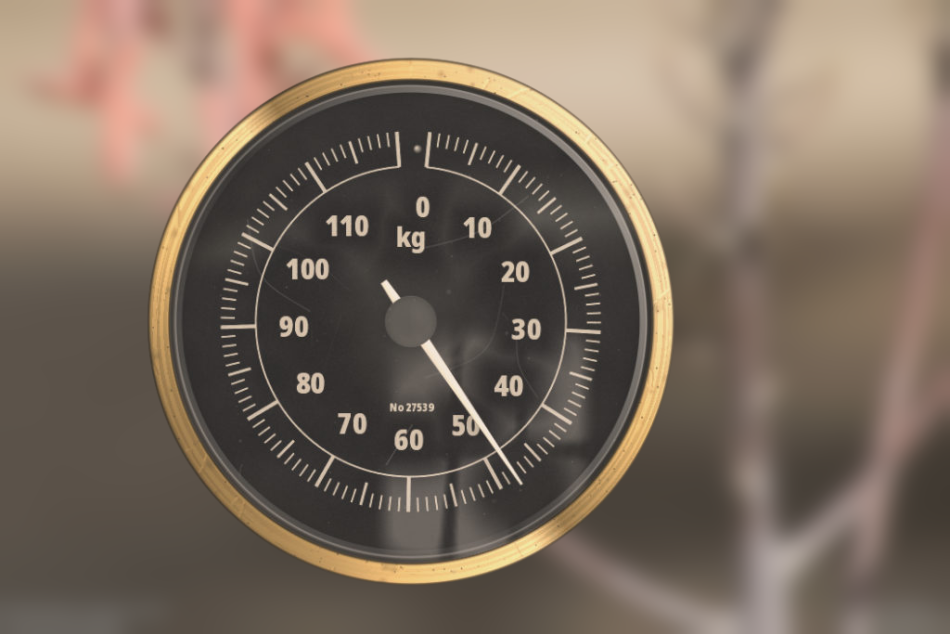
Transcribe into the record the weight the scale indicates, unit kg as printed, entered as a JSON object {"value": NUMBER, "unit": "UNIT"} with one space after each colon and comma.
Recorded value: {"value": 48, "unit": "kg"}
